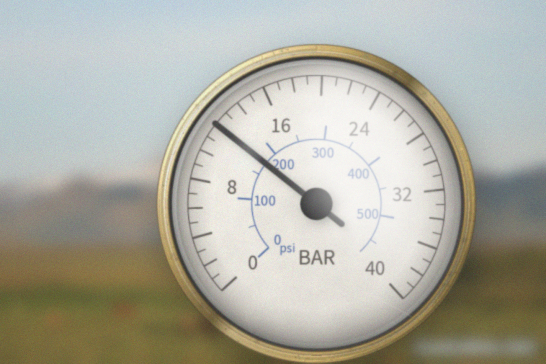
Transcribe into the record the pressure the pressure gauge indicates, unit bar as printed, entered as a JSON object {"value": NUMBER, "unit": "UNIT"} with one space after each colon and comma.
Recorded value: {"value": 12, "unit": "bar"}
